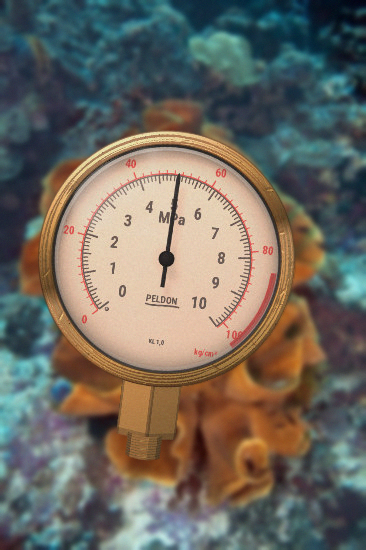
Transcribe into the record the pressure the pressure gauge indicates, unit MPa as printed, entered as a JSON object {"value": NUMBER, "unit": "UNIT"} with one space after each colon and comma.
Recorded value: {"value": 5, "unit": "MPa"}
